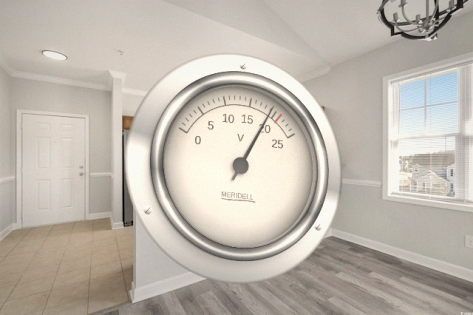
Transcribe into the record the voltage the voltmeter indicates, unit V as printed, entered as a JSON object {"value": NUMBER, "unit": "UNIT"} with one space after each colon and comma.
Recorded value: {"value": 19, "unit": "V"}
